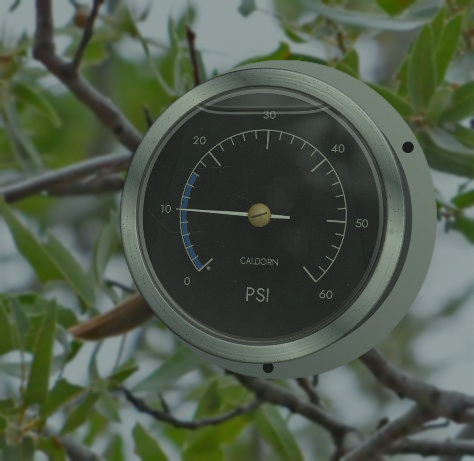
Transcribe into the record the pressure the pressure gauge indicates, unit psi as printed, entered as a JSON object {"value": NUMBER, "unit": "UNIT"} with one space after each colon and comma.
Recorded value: {"value": 10, "unit": "psi"}
